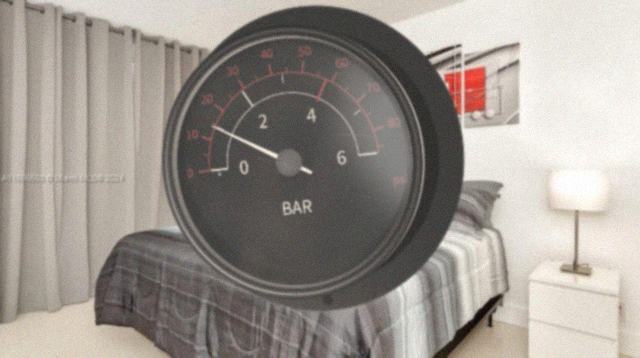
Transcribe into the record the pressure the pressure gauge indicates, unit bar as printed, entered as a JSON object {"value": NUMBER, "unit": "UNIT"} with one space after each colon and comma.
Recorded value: {"value": 1, "unit": "bar"}
